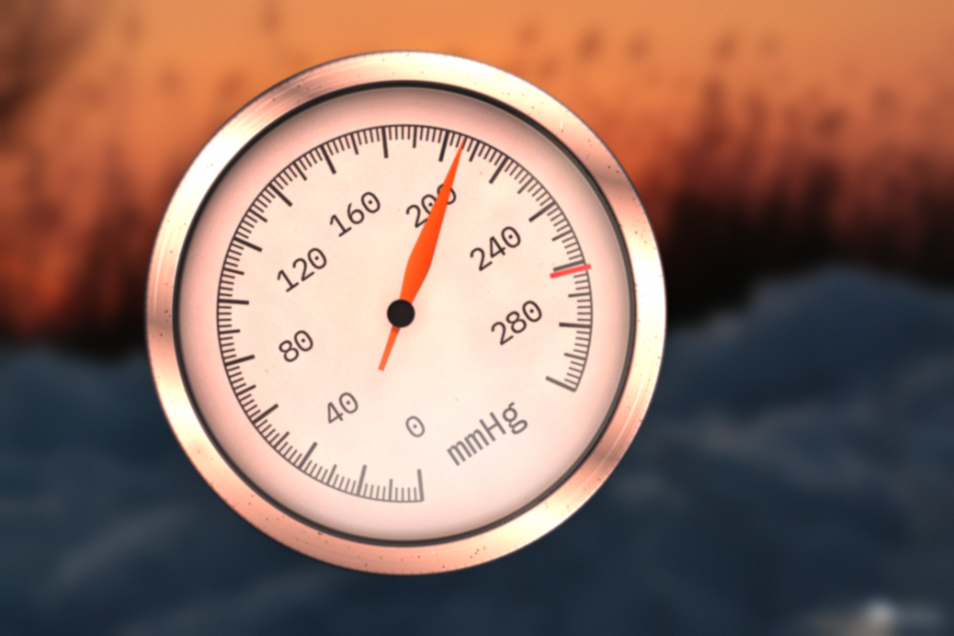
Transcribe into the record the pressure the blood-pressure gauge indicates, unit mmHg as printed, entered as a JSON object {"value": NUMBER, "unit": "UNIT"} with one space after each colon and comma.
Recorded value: {"value": 206, "unit": "mmHg"}
